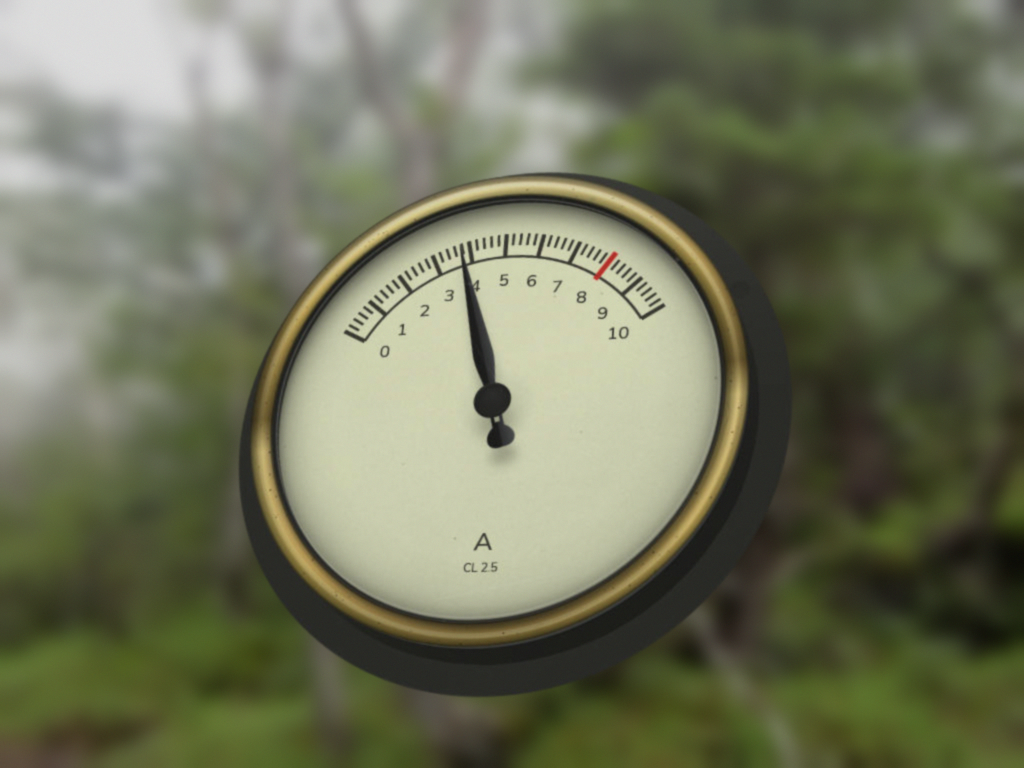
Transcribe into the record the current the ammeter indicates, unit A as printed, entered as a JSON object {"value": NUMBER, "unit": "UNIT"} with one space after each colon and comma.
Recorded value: {"value": 3.8, "unit": "A"}
